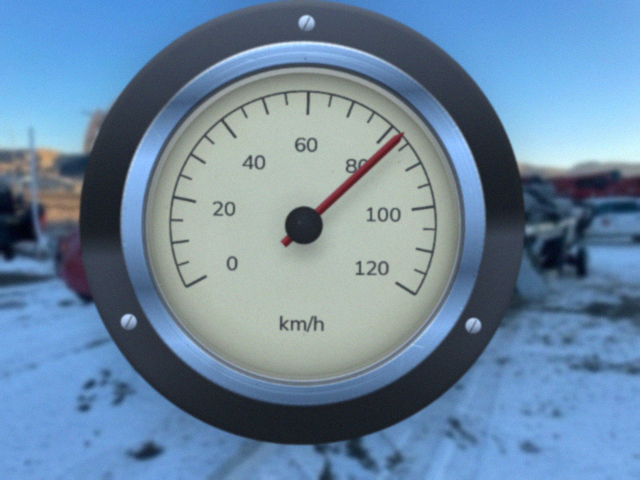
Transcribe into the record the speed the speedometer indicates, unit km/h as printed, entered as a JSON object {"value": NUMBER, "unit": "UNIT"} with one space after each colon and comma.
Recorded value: {"value": 82.5, "unit": "km/h"}
